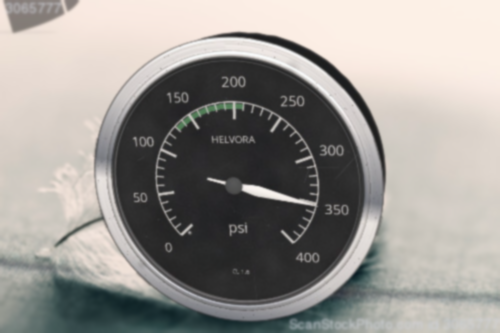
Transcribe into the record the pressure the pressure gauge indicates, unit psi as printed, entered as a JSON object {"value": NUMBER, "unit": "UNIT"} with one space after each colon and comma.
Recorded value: {"value": 350, "unit": "psi"}
